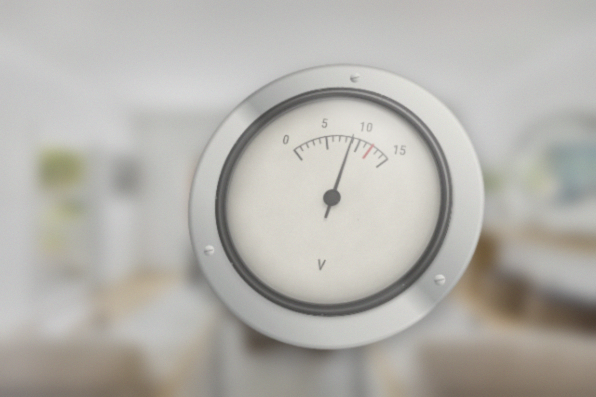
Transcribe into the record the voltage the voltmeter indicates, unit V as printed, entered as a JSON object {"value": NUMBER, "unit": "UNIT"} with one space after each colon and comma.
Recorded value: {"value": 9, "unit": "V"}
